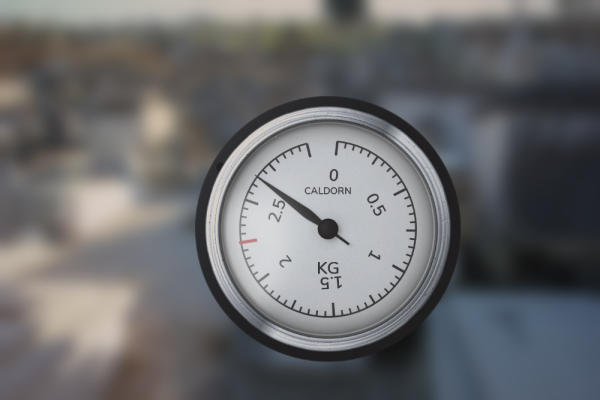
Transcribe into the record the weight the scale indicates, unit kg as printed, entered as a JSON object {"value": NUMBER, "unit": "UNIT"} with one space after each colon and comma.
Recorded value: {"value": 2.65, "unit": "kg"}
